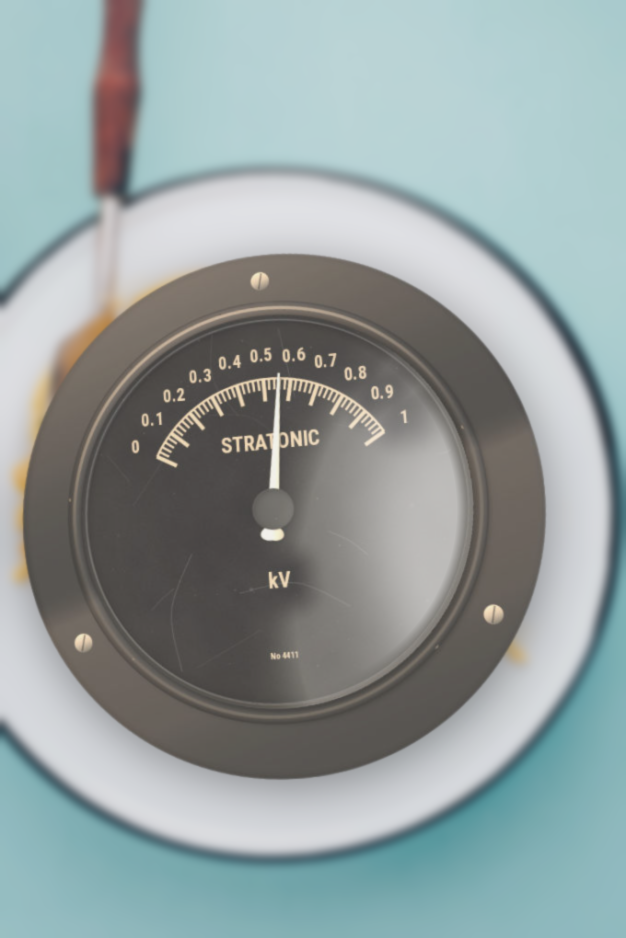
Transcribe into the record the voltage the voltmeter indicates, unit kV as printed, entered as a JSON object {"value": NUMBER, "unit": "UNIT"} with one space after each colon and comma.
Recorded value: {"value": 0.56, "unit": "kV"}
